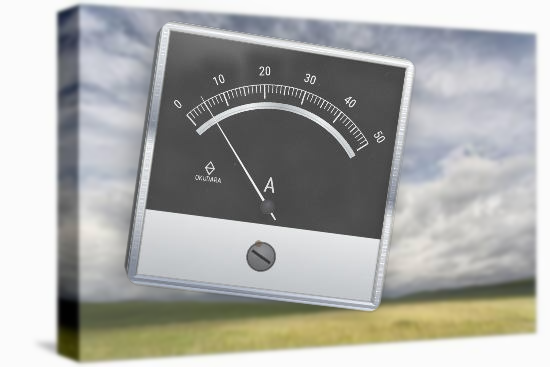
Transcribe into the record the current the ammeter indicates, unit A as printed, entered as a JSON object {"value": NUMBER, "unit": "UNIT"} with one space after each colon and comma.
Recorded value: {"value": 5, "unit": "A"}
